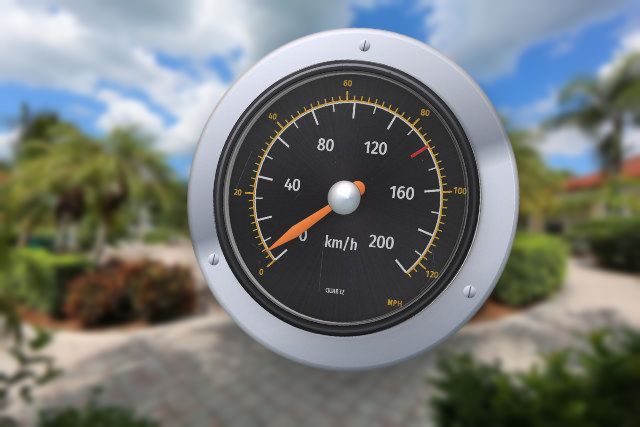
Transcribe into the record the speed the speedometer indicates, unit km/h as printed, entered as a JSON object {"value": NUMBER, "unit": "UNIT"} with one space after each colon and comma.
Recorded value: {"value": 5, "unit": "km/h"}
